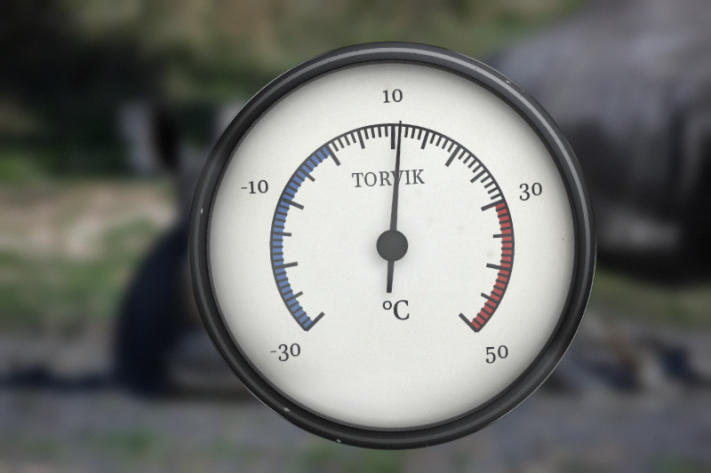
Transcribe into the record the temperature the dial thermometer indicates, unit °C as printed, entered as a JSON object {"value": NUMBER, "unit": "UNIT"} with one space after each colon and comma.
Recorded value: {"value": 11, "unit": "°C"}
